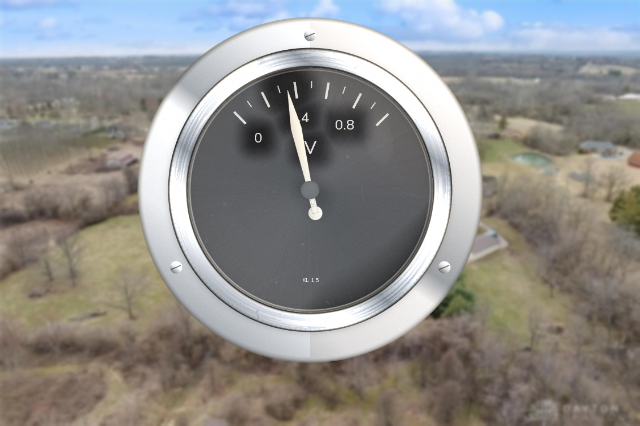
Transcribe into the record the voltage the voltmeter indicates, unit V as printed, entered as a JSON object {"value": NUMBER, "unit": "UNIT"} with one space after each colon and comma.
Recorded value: {"value": 0.35, "unit": "V"}
